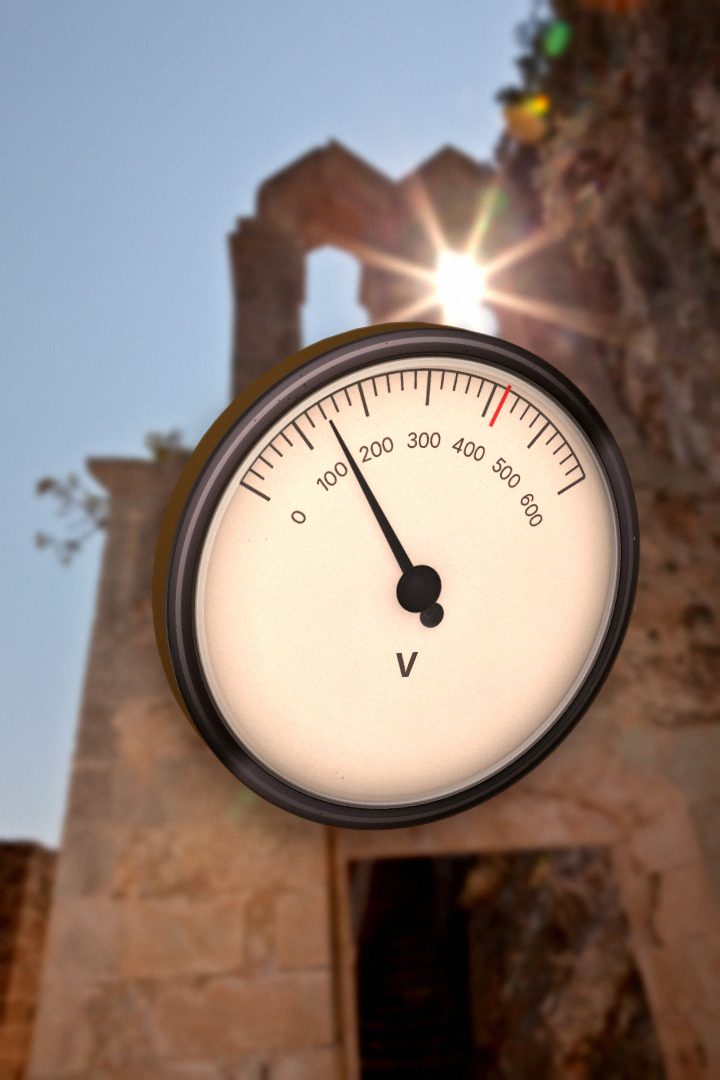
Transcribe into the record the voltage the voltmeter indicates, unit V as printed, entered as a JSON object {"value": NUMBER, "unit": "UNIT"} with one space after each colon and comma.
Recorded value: {"value": 140, "unit": "V"}
